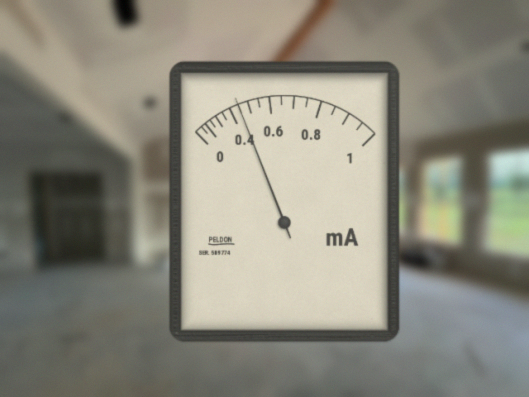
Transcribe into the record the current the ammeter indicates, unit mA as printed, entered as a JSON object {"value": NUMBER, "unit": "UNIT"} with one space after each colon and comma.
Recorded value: {"value": 0.45, "unit": "mA"}
